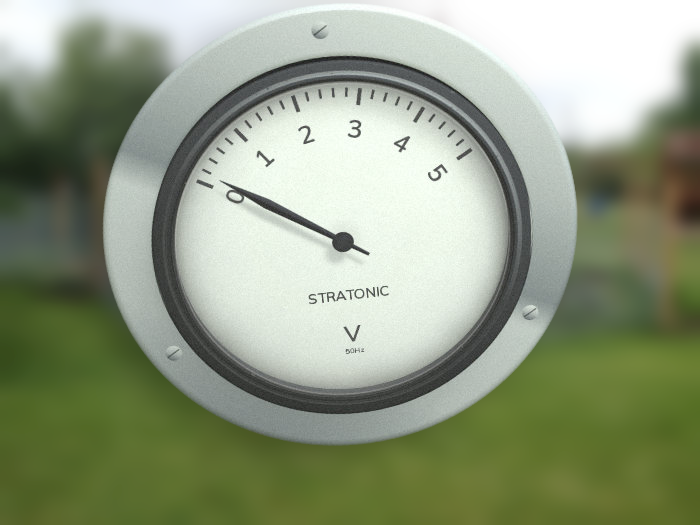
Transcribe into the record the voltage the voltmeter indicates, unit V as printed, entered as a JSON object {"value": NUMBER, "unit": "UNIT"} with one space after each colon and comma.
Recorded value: {"value": 0.2, "unit": "V"}
